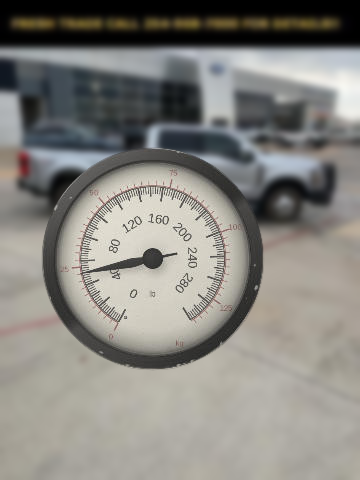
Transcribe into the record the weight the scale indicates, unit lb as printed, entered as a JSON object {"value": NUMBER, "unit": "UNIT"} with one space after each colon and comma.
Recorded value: {"value": 50, "unit": "lb"}
